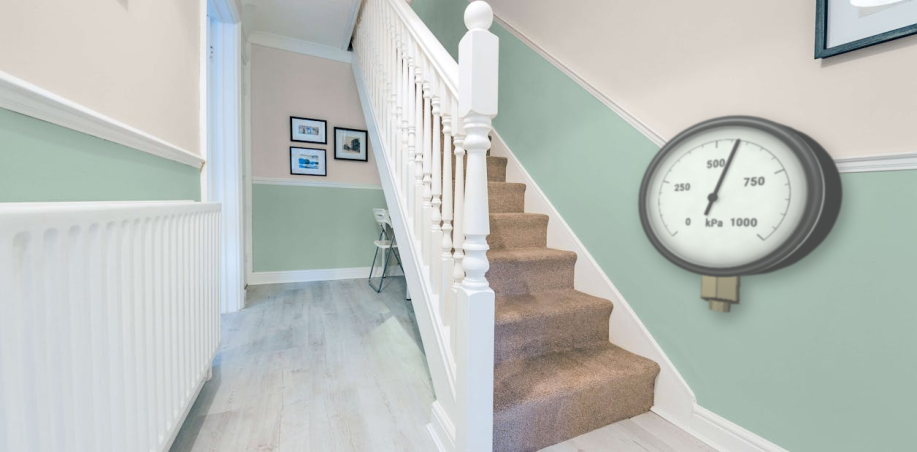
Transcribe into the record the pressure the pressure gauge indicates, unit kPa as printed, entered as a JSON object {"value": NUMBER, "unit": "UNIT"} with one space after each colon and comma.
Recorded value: {"value": 575, "unit": "kPa"}
